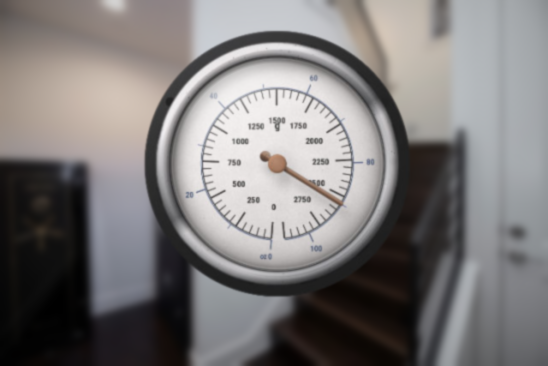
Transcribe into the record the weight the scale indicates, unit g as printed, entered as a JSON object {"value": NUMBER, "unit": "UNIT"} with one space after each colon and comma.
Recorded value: {"value": 2550, "unit": "g"}
